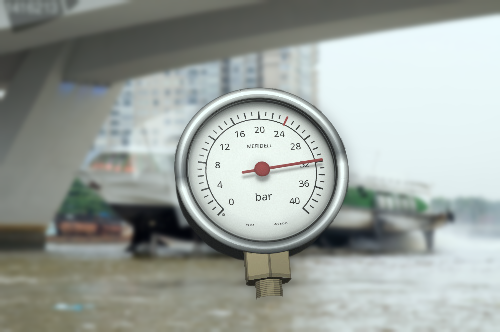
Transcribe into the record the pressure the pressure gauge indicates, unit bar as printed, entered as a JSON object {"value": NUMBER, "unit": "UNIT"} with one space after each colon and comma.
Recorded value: {"value": 32, "unit": "bar"}
